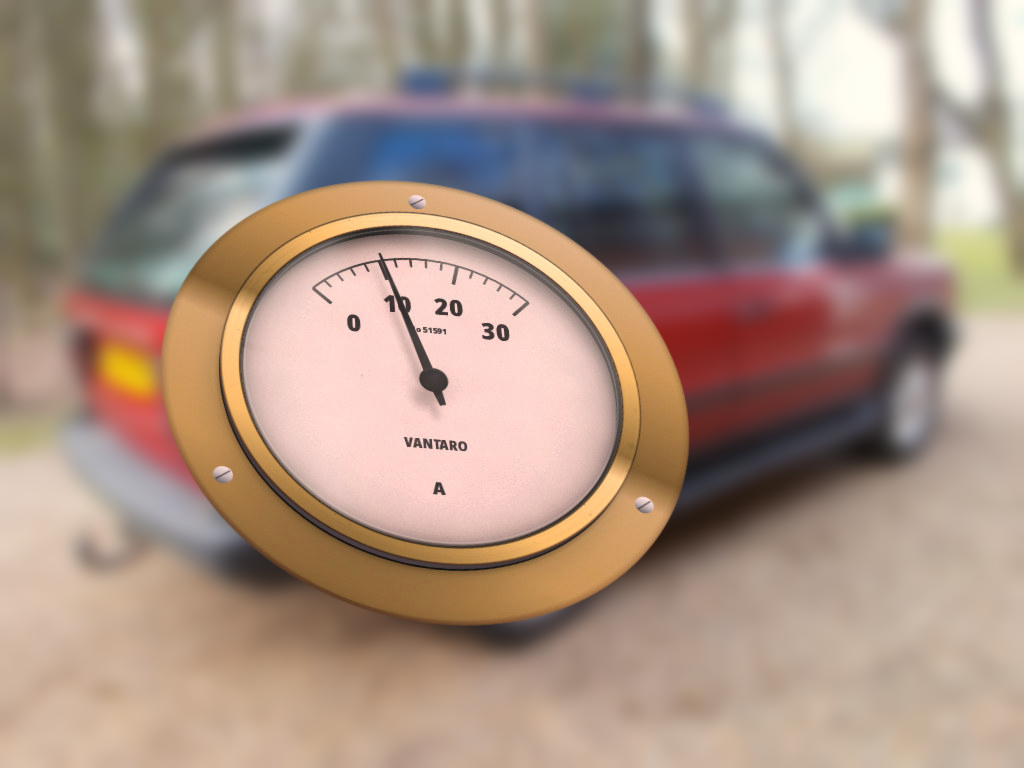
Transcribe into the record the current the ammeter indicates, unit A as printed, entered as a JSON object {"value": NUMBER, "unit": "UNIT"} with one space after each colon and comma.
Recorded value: {"value": 10, "unit": "A"}
